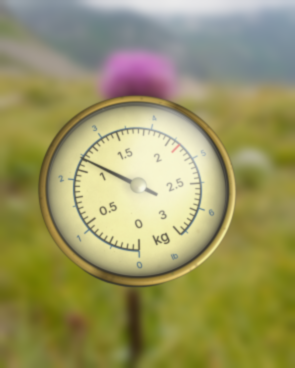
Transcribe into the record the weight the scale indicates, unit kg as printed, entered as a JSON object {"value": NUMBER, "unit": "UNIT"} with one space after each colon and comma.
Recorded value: {"value": 1.1, "unit": "kg"}
